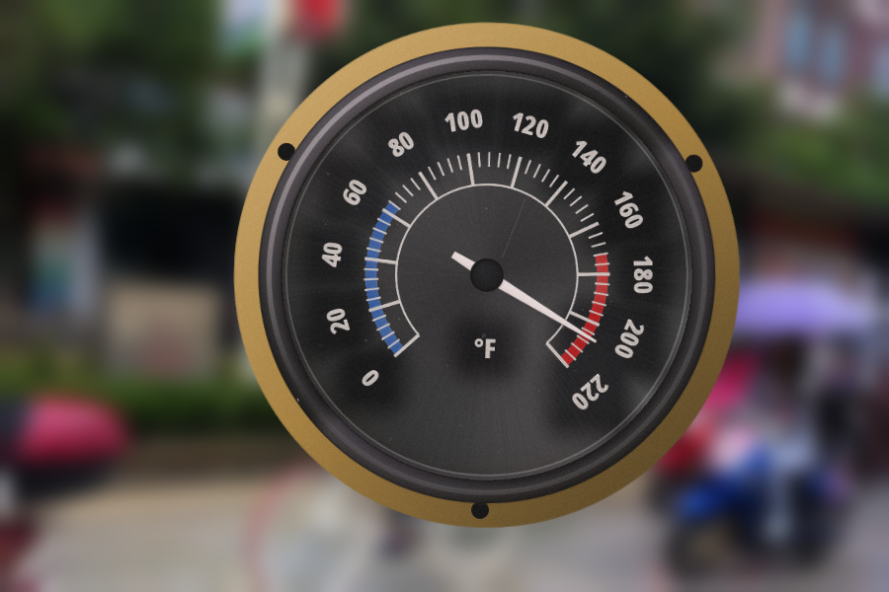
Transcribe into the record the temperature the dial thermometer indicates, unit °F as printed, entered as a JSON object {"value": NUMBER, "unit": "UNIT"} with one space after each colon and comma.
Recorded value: {"value": 206, "unit": "°F"}
